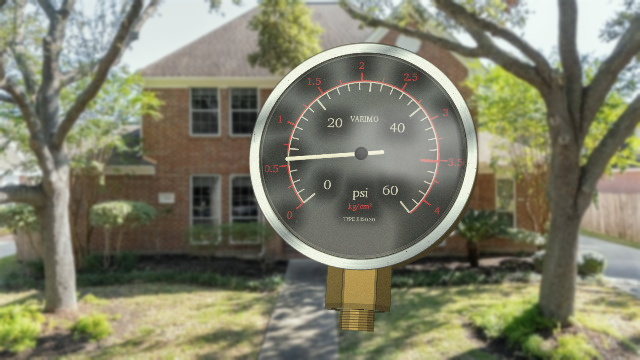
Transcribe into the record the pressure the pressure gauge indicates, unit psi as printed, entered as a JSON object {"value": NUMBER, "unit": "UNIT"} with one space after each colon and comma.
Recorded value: {"value": 8, "unit": "psi"}
